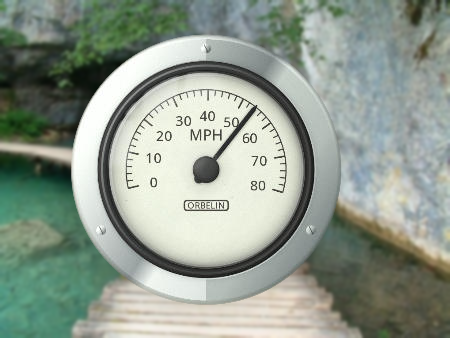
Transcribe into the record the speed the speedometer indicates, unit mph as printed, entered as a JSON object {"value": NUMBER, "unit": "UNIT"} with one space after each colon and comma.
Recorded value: {"value": 54, "unit": "mph"}
